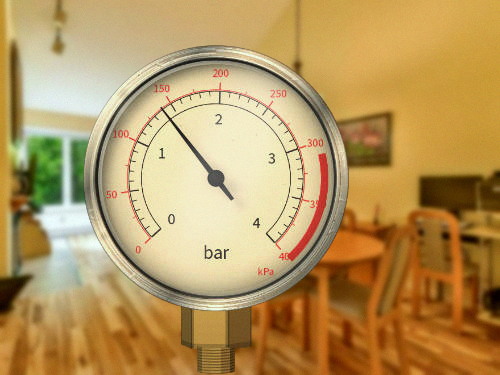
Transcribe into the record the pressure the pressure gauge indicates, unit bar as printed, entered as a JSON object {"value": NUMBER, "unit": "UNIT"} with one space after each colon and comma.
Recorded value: {"value": 1.4, "unit": "bar"}
